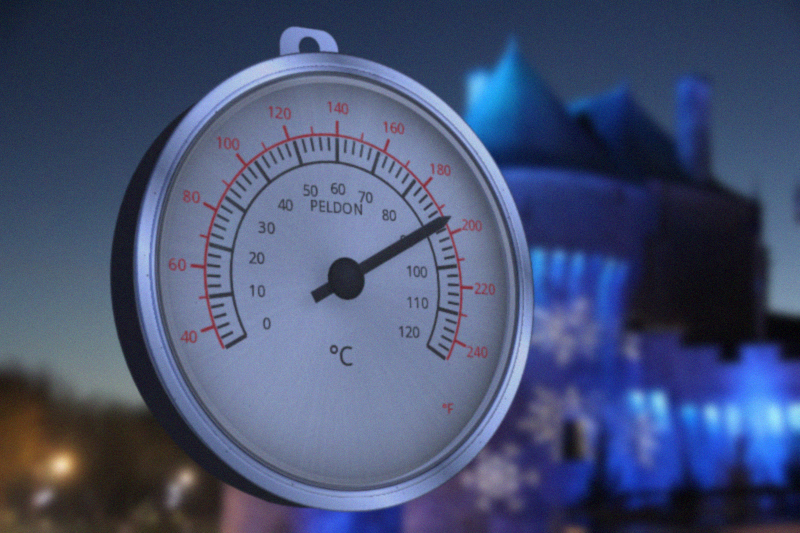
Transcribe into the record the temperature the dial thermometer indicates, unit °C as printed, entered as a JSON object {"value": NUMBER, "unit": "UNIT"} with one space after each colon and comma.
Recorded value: {"value": 90, "unit": "°C"}
